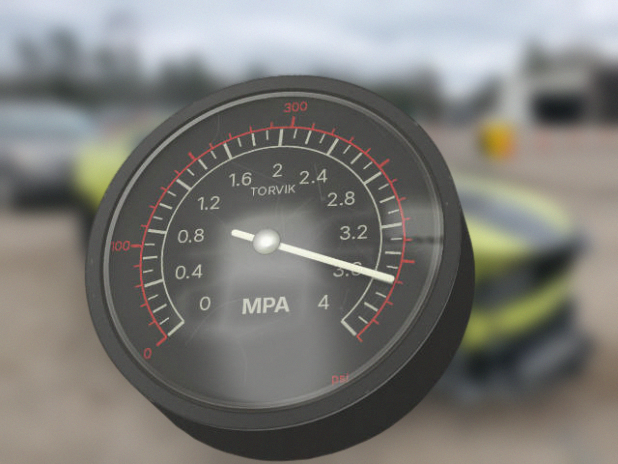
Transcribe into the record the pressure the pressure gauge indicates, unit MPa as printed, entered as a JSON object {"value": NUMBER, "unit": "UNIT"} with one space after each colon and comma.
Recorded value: {"value": 3.6, "unit": "MPa"}
